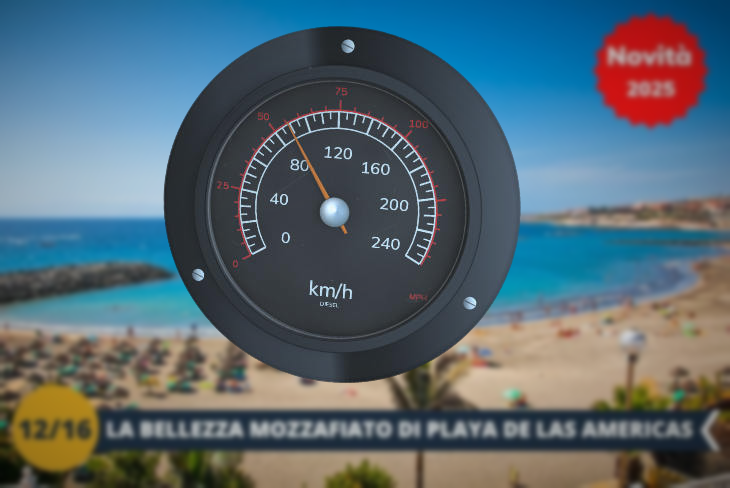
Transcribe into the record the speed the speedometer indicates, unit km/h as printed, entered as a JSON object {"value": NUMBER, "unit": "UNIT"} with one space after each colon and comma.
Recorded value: {"value": 90, "unit": "km/h"}
